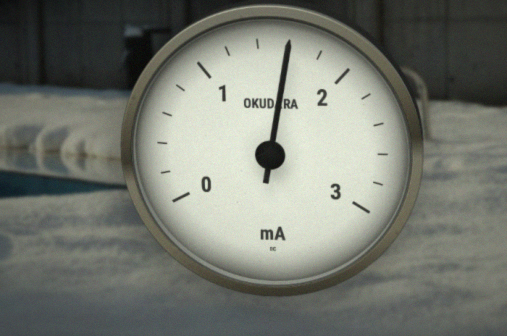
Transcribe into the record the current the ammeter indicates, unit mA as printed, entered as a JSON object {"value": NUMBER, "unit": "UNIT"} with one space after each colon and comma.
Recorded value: {"value": 1.6, "unit": "mA"}
